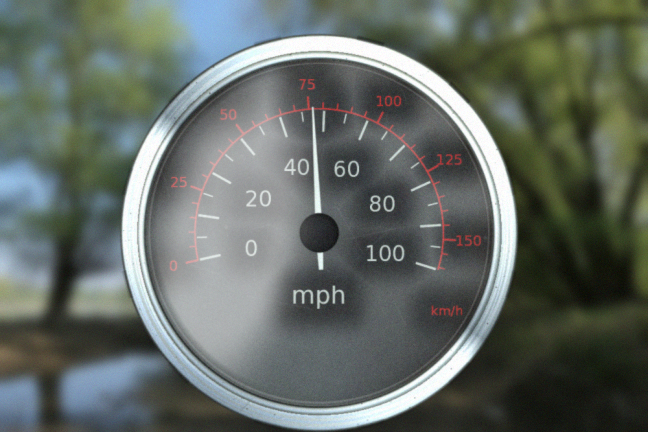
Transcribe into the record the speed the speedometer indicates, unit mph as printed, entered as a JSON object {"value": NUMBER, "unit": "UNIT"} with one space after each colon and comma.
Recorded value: {"value": 47.5, "unit": "mph"}
